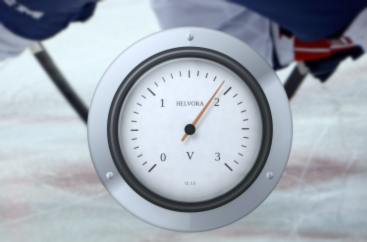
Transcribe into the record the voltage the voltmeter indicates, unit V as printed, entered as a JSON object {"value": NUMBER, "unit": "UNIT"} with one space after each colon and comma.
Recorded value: {"value": 1.9, "unit": "V"}
